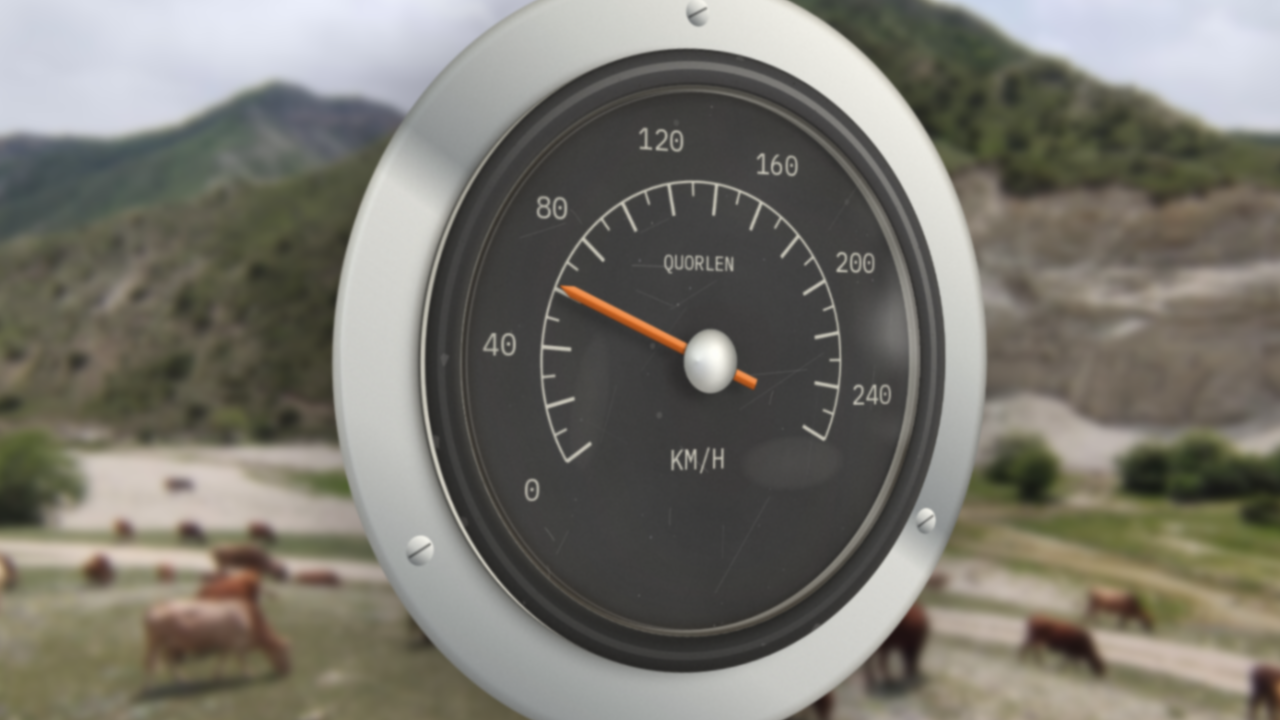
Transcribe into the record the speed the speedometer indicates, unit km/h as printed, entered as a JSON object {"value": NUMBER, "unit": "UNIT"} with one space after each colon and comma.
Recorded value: {"value": 60, "unit": "km/h"}
